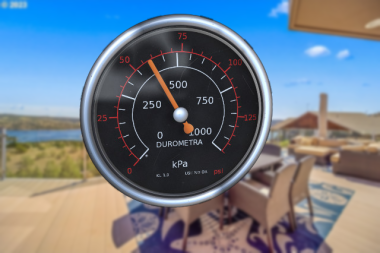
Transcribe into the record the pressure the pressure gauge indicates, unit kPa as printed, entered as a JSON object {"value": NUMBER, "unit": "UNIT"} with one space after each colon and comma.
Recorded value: {"value": 400, "unit": "kPa"}
